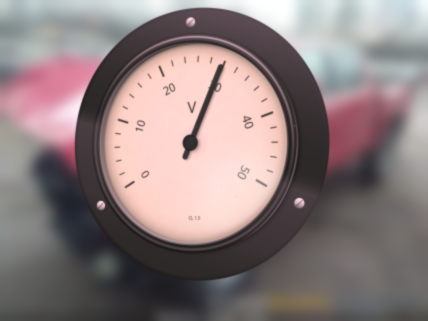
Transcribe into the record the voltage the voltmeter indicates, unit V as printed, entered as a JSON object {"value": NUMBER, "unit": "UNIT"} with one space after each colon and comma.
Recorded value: {"value": 30, "unit": "V"}
